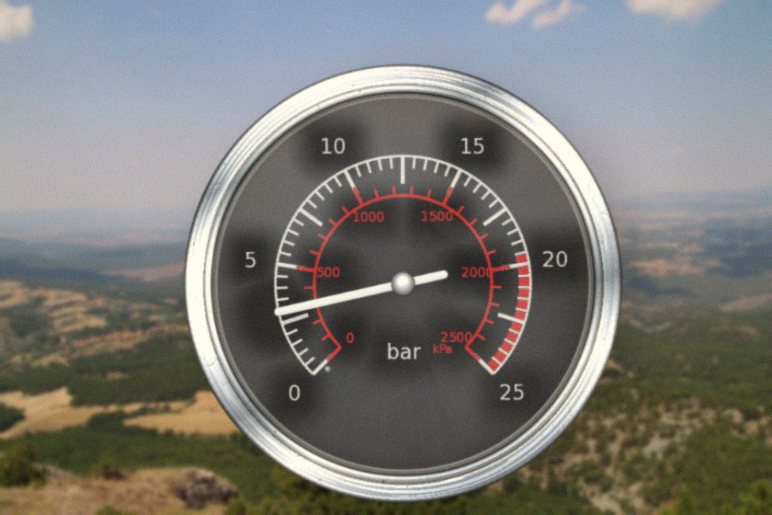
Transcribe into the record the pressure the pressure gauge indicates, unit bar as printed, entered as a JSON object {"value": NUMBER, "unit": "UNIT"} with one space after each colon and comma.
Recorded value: {"value": 3, "unit": "bar"}
